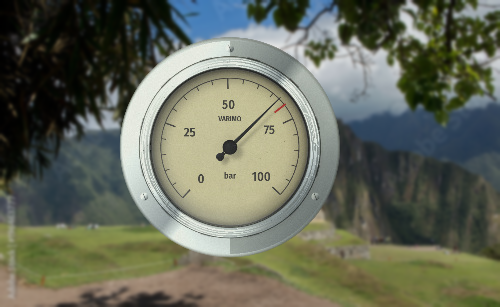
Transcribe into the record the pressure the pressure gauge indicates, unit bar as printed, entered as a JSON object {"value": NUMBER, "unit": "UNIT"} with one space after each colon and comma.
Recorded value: {"value": 67.5, "unit": "bar"}
